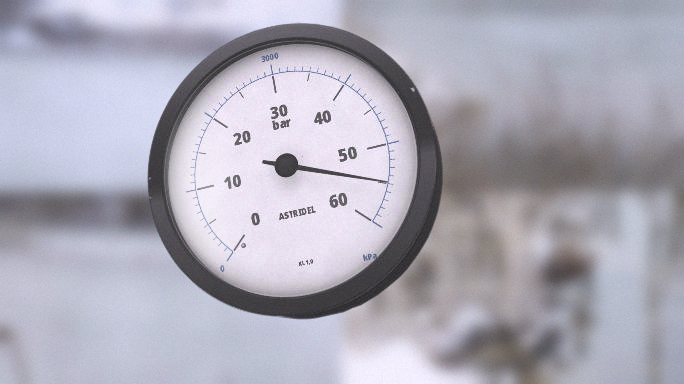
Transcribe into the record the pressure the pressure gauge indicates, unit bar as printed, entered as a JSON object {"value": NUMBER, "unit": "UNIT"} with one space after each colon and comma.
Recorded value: {"value": 55, "unit": "bar"}
